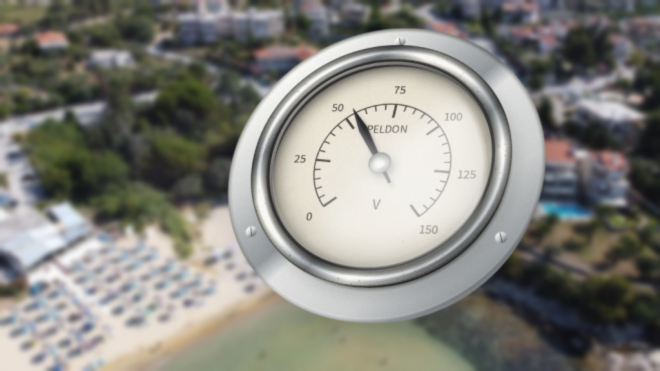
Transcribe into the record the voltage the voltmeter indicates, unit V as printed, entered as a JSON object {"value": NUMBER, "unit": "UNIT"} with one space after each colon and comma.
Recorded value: {"value": 55, "unit": "V"}
